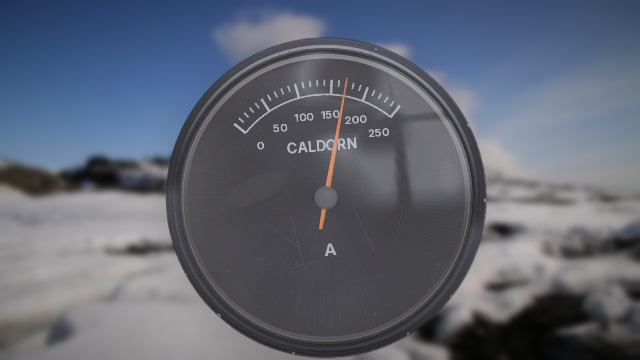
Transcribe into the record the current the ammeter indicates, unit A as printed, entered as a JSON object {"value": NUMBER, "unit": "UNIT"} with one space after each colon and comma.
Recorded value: {"value": 170, "unit": "A"}
